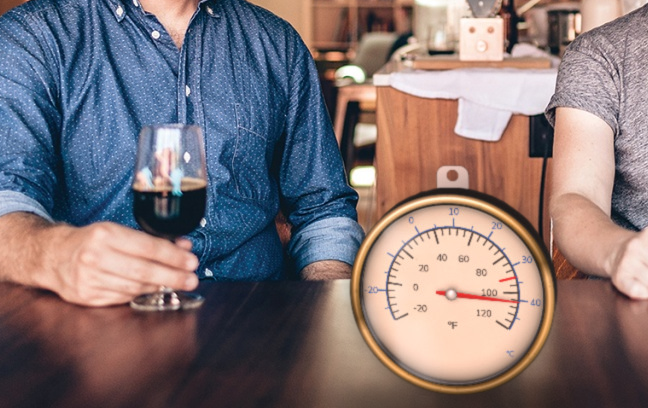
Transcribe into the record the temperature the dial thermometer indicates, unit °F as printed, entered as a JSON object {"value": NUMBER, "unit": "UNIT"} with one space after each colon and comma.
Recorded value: {"value": 104, "unit": "°F"}
